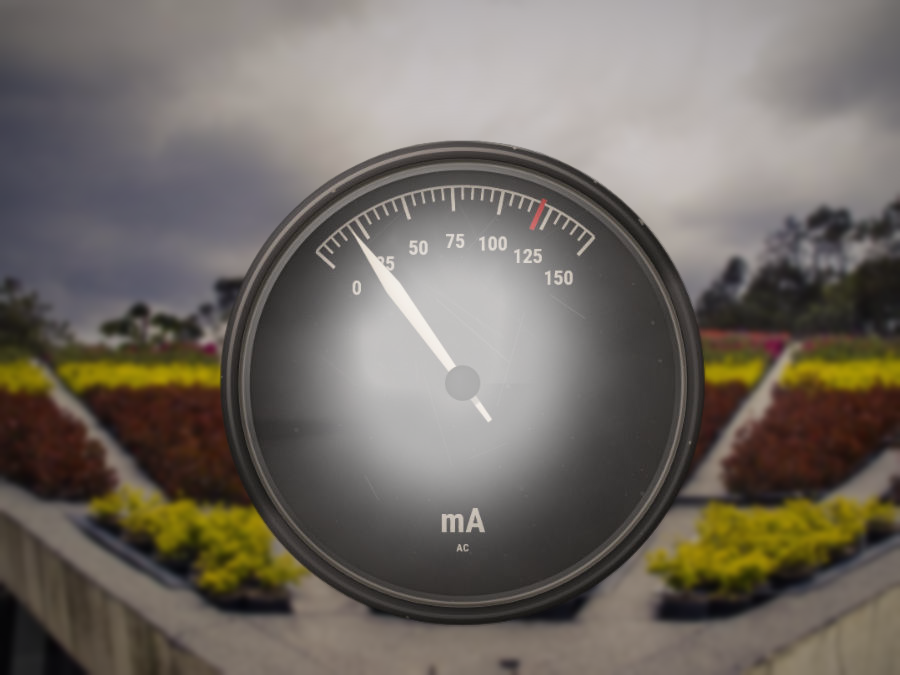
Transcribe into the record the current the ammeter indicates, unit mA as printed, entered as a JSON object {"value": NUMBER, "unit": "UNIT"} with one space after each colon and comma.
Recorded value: {"value": 20, "unit": "mA"}
